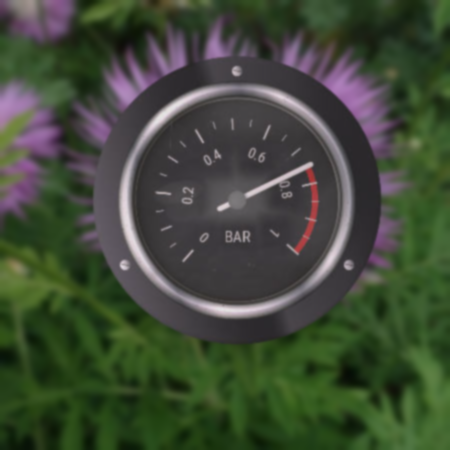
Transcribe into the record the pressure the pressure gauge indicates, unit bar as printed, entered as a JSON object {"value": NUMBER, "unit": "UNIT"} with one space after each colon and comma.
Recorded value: {"value": 0.75, "unit": "bar"}
